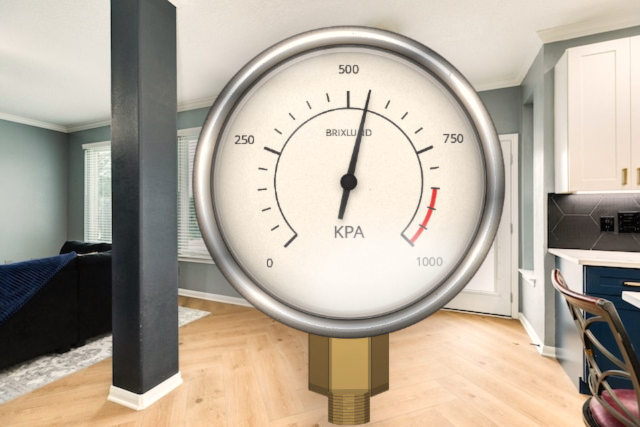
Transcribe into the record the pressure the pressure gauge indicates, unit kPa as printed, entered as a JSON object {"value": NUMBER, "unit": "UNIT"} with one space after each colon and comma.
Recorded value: {"value": 550, "unit": "kPa"}
